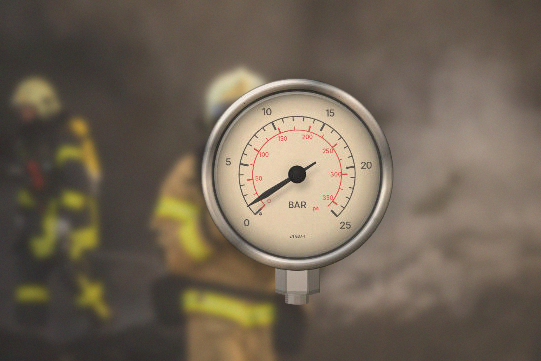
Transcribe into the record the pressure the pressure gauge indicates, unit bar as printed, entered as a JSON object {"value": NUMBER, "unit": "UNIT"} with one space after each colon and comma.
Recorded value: {"value": 1, "unit": "bar"}
